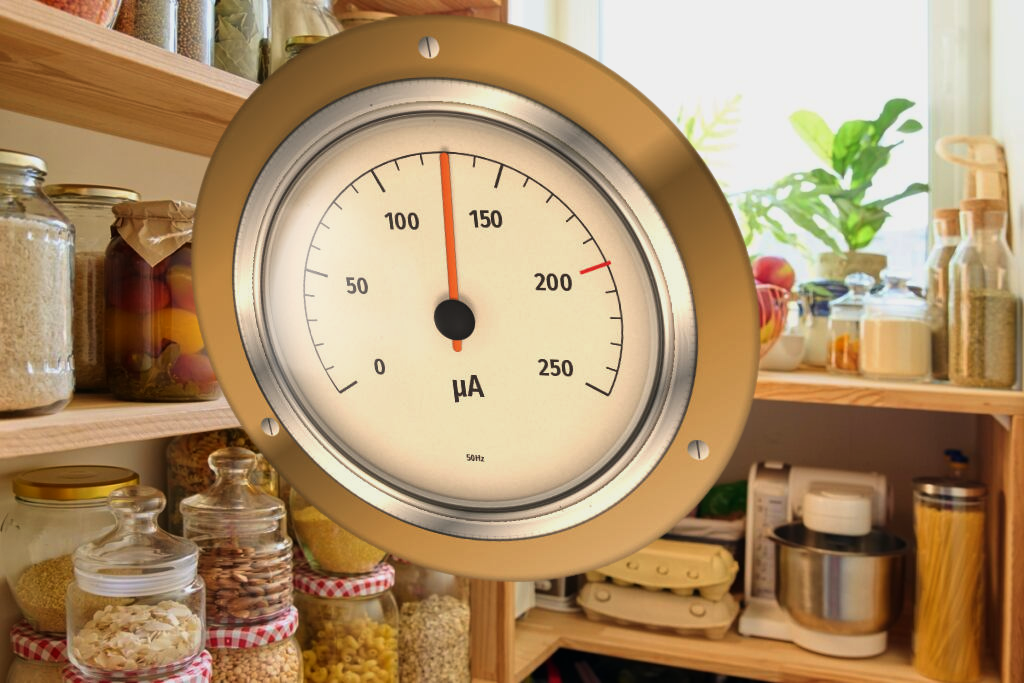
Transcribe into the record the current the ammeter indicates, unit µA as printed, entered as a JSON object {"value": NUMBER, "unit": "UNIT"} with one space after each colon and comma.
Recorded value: {"value": 130, "unit": "µA"}
